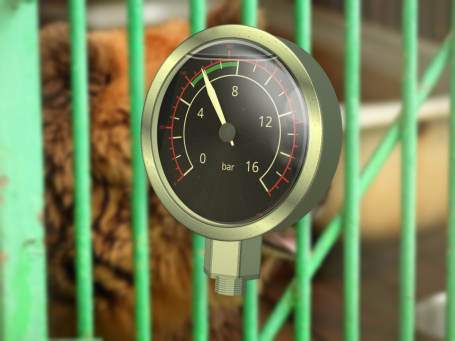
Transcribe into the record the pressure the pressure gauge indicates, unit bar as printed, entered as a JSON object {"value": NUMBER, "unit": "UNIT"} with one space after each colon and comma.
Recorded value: {"value": 6, "unit": "bar"}
